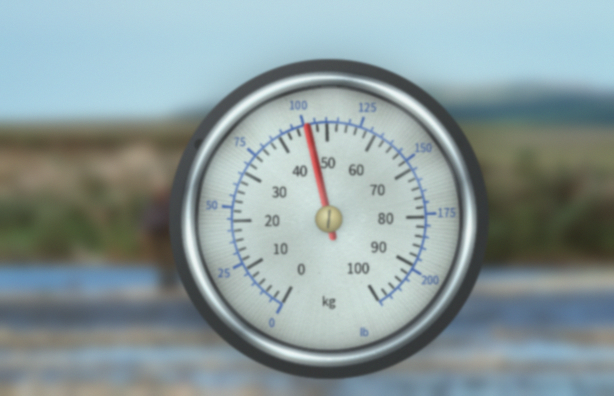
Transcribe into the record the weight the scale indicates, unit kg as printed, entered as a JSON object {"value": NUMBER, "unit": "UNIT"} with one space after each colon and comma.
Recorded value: {"value": 46, "unit": "kg"}
